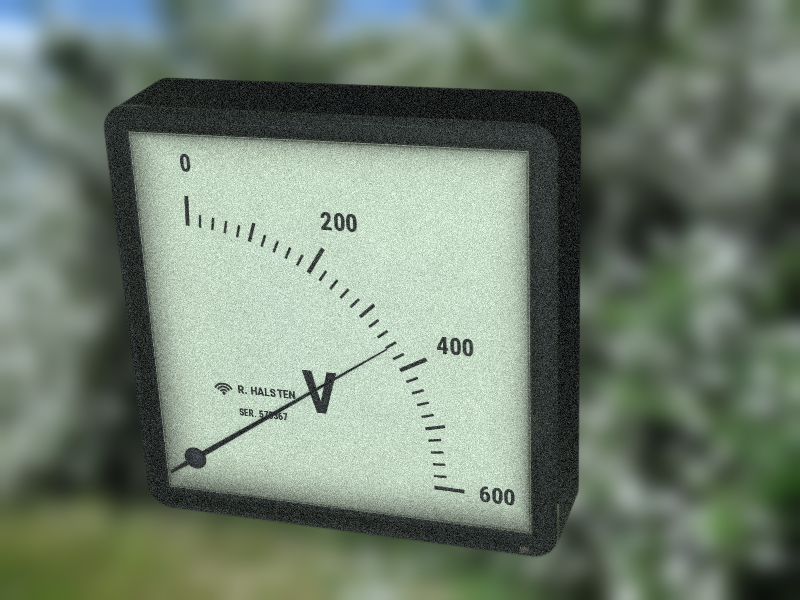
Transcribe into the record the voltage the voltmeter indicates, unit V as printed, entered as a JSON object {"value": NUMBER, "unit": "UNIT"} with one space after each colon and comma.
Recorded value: {"value": 360, "unit": "V"}
